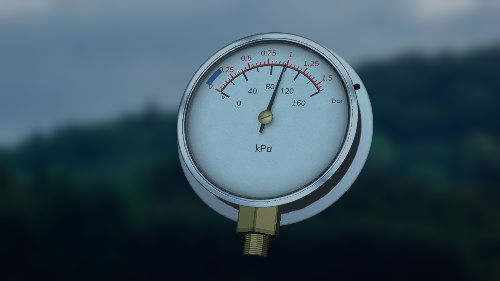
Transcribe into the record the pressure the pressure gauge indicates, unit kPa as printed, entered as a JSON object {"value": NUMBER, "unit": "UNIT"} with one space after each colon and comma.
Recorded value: {"value": 100, "unit": "kPa"}
